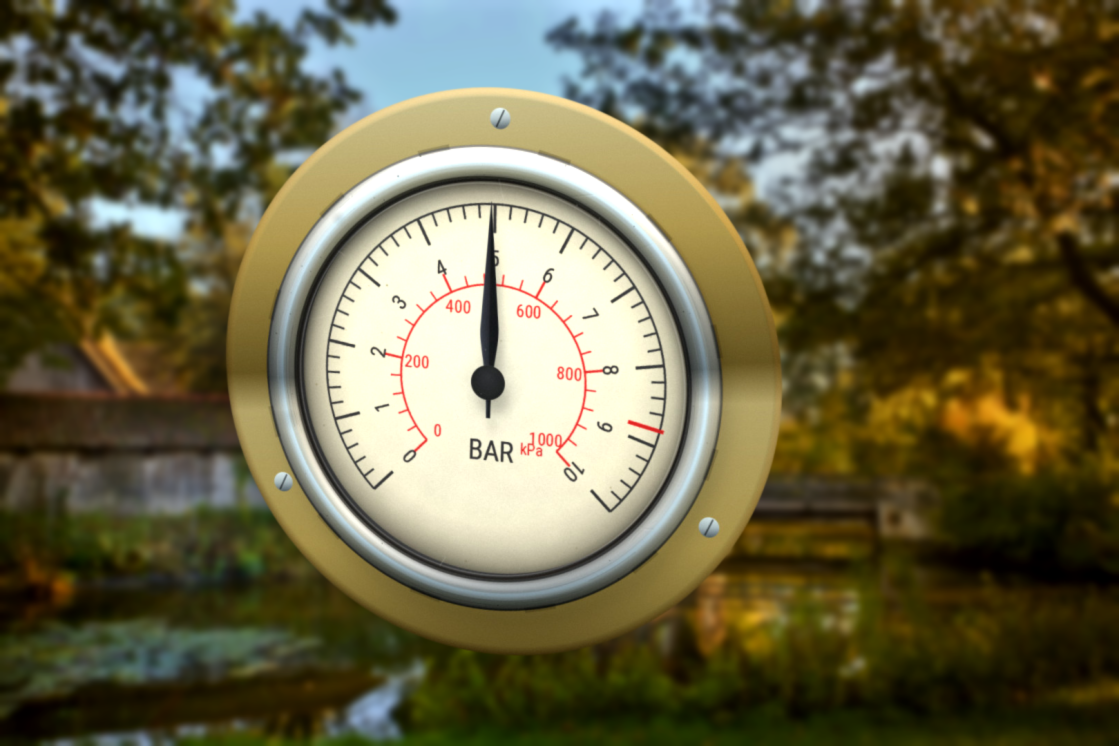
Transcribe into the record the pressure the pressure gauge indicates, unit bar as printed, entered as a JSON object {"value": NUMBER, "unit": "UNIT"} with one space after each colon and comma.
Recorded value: {"value": 5, "unit": "bar"}
